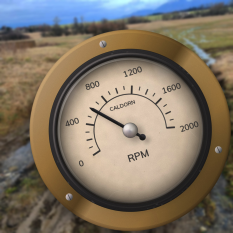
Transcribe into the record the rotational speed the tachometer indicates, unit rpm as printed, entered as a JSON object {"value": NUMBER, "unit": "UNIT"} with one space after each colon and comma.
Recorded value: {"value": 600, "unit": "rpm"}
